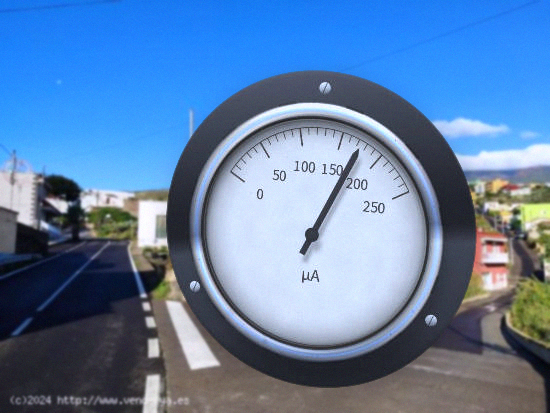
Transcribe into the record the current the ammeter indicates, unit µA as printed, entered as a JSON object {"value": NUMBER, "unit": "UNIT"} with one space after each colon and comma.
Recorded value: {"value": 175, "unit": "µA"}
